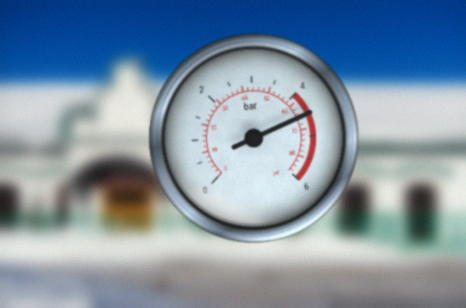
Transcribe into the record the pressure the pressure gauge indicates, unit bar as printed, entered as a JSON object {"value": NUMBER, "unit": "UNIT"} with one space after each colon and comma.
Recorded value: {"value": 4.5, "unit": "bar"}
